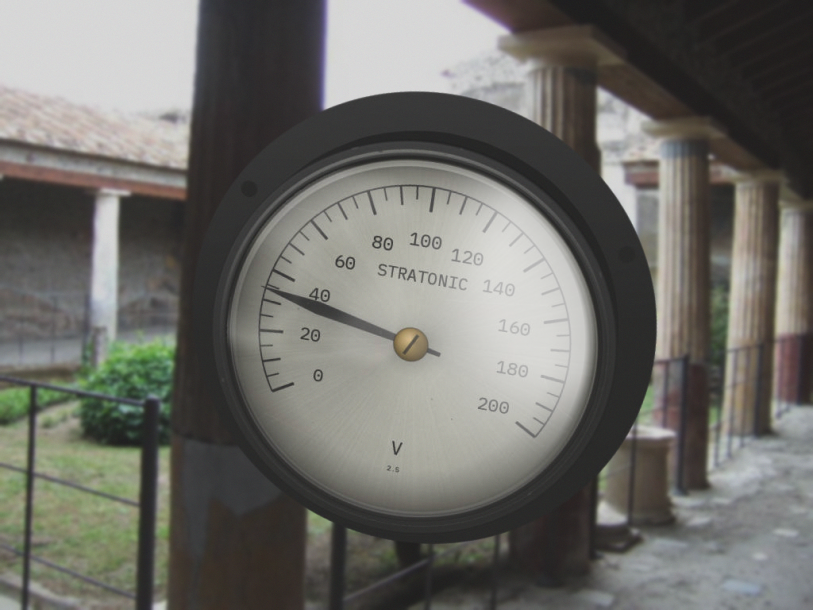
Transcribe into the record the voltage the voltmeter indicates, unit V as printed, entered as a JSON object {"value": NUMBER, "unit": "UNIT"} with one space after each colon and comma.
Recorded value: {"value": 35, "unit": "V"}
